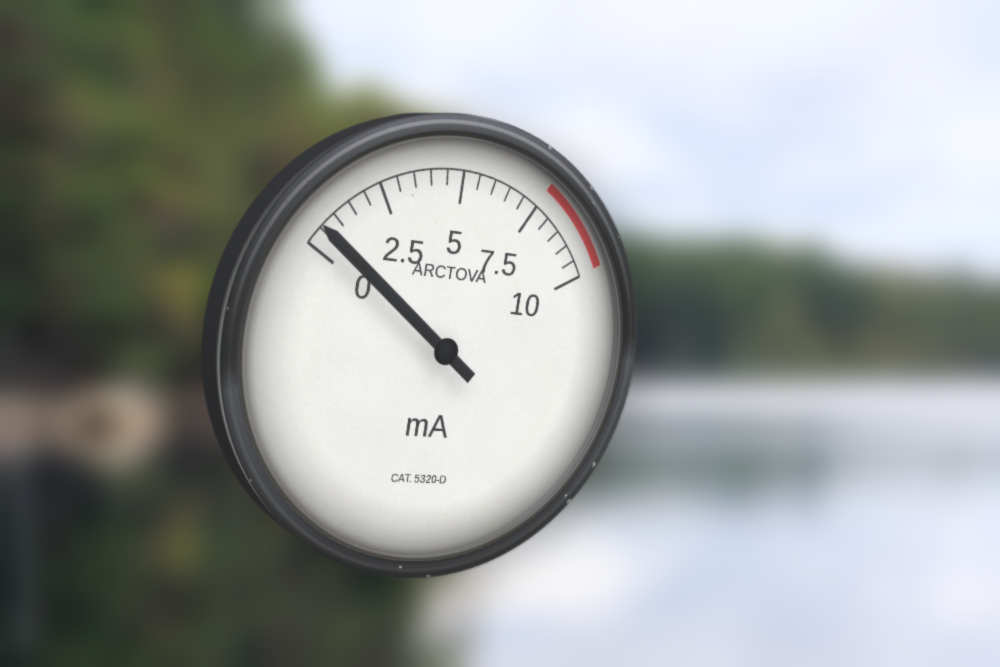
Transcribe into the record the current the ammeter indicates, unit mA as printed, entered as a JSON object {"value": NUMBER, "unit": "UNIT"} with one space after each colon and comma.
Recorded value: {"value": 0.5, "unit": "mA"}
